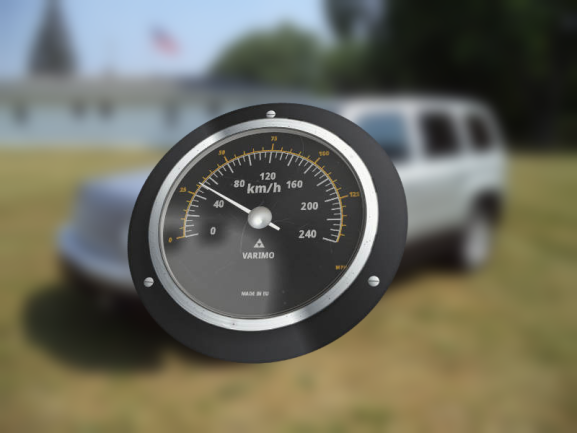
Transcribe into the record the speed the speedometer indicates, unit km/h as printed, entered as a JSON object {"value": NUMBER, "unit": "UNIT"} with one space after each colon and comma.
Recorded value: {"value": 50, "unit": "km/h"}
